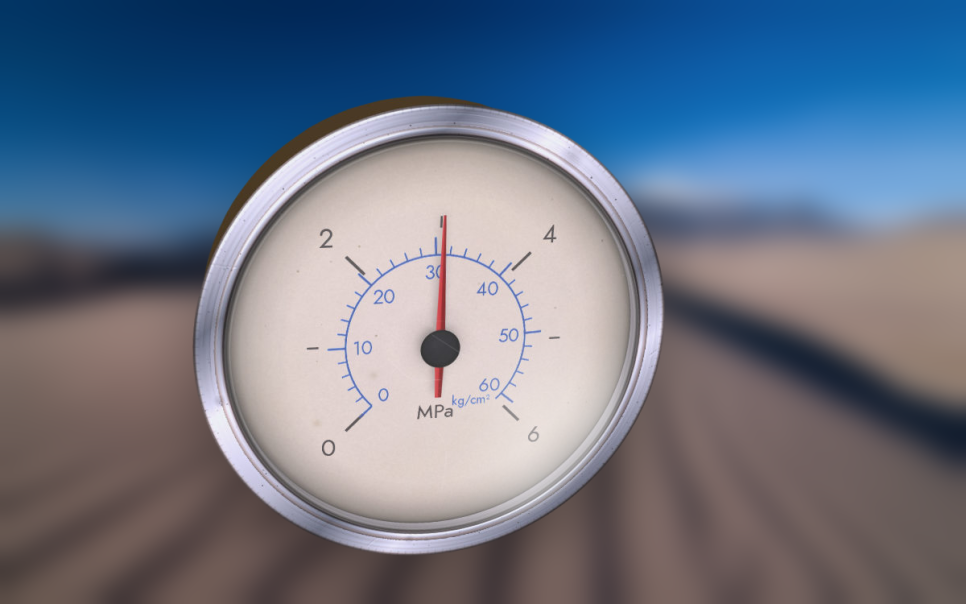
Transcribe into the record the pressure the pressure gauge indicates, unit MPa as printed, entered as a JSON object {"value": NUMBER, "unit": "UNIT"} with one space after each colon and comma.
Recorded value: {"value": 3, "unit": "MPa"}
